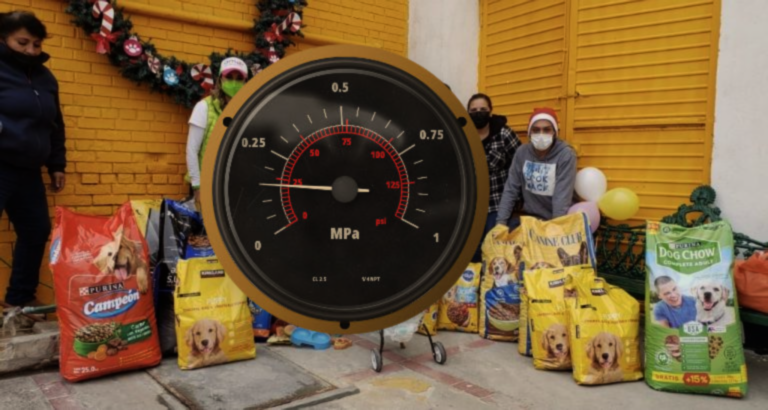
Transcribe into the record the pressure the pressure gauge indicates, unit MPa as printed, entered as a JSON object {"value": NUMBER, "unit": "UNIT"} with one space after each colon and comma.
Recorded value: {"value": 0.15, "unit": "MPa"}
